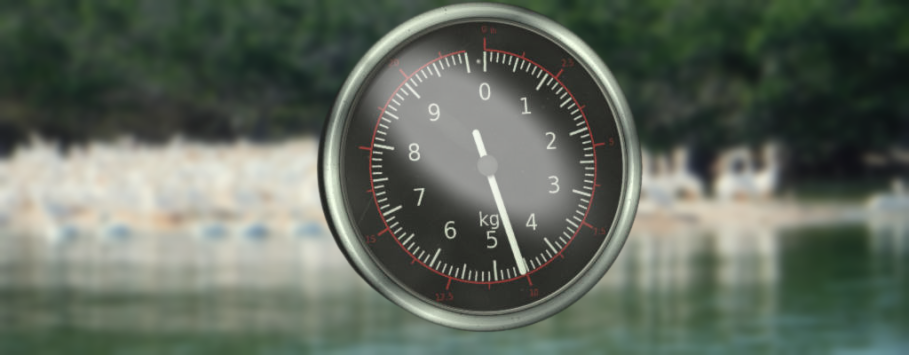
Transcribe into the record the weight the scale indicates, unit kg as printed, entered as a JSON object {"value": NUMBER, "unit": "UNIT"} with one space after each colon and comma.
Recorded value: {"value": 4.6, "unit": "kg"}
